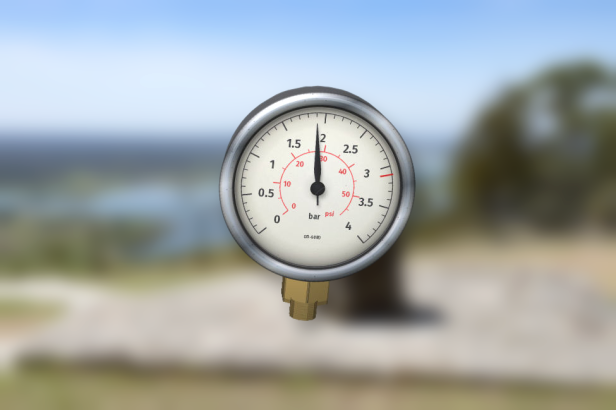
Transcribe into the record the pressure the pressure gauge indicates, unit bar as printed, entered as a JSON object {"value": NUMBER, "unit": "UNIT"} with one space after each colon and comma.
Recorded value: {"value": 1.9, "unit": "bar"}
